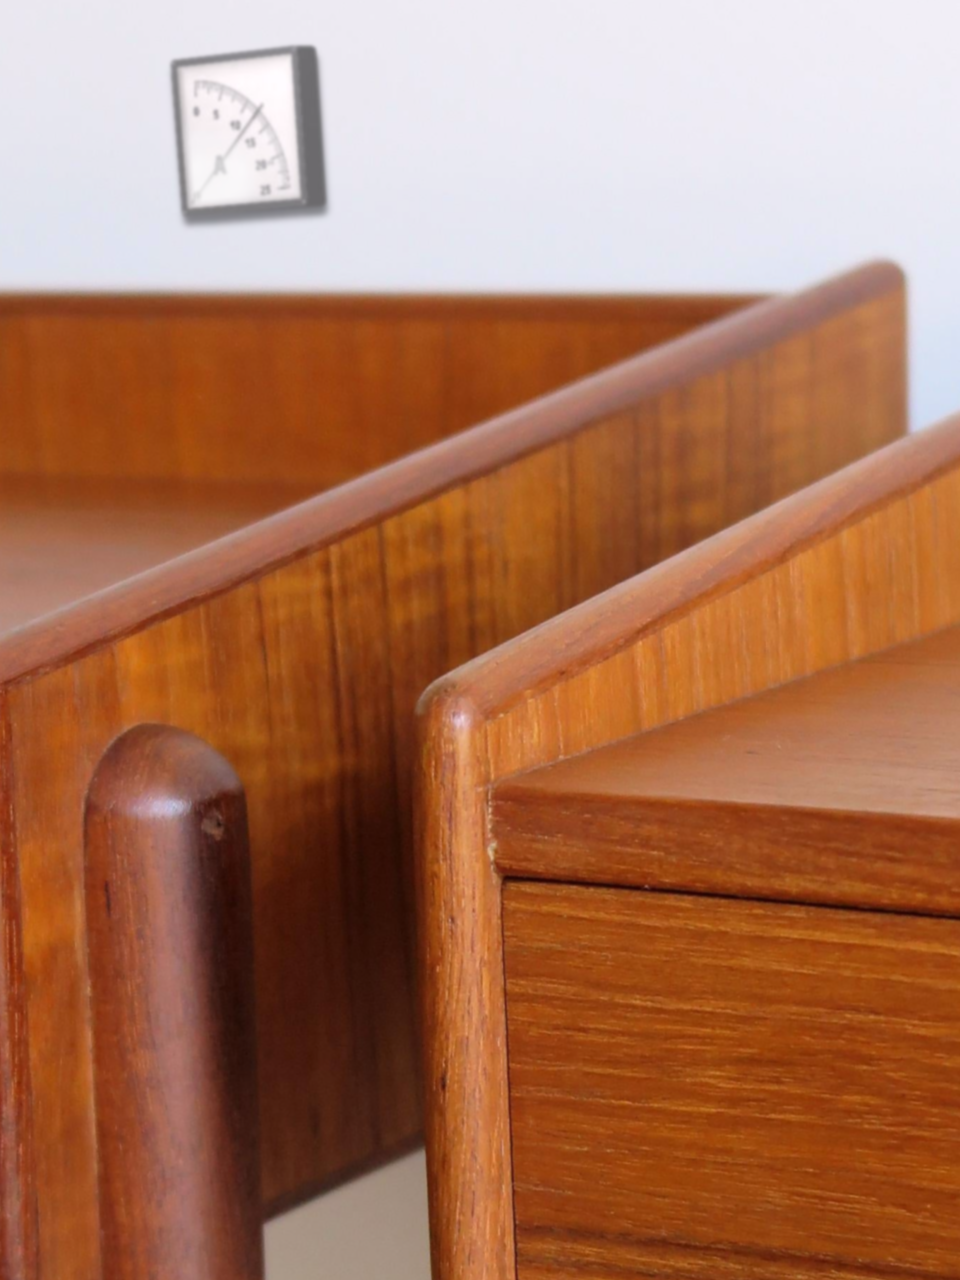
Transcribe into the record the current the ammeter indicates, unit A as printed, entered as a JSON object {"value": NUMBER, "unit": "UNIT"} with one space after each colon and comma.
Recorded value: {"value": 12.5, "unit": "A"}
